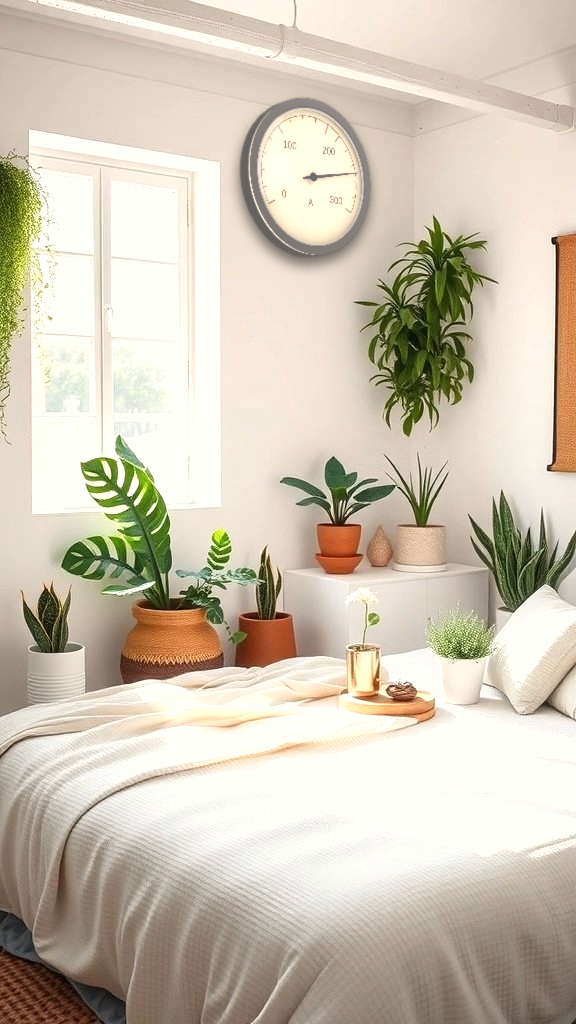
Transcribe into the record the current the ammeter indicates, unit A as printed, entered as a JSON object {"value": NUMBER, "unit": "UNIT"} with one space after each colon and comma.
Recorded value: {"value": 250, "unit": "A"}
